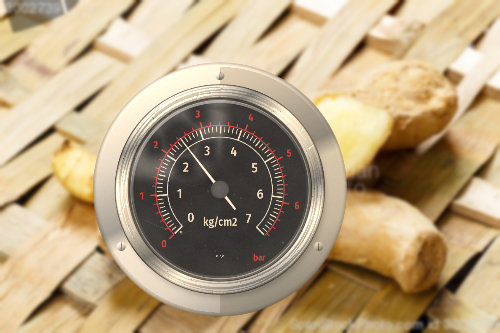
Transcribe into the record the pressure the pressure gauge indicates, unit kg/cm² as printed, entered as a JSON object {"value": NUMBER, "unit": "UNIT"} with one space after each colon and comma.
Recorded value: {"value": 2.5, "unit": "kg/cm²"}
